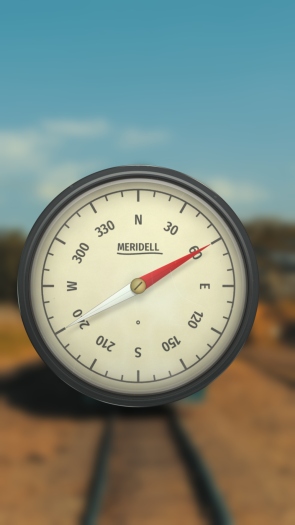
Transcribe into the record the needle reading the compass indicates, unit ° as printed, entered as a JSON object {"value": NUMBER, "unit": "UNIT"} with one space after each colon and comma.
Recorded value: {"value": 60, "unit": "°"}
